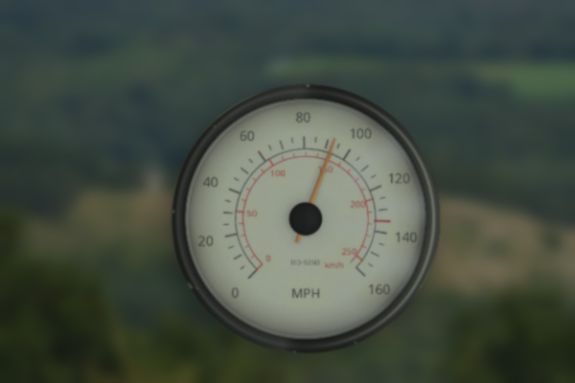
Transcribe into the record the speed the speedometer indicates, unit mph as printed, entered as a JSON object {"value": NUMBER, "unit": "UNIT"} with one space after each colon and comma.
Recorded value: {"value": 92.5, "unit": "mph"}
